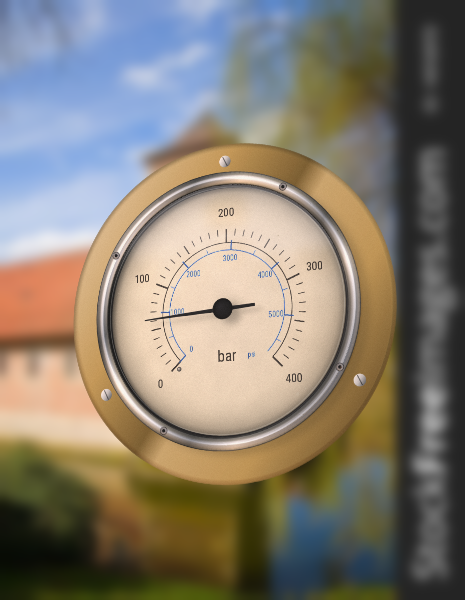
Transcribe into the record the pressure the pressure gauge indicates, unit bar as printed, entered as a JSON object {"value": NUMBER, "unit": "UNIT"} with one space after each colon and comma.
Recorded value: {"value": 60, "unit": "bar"}
